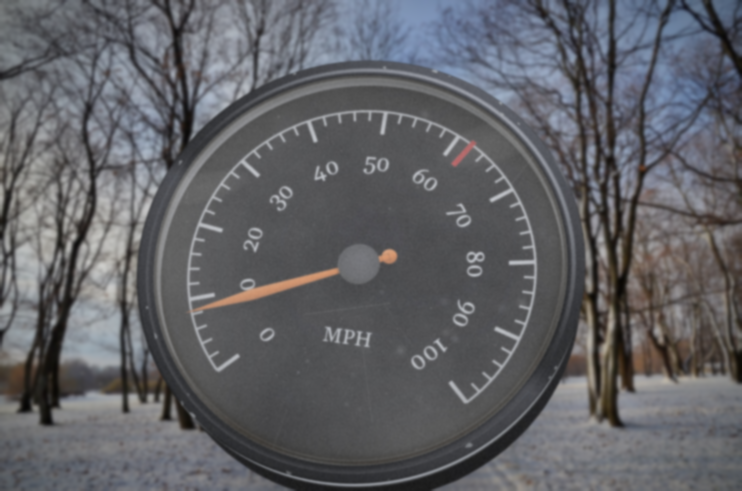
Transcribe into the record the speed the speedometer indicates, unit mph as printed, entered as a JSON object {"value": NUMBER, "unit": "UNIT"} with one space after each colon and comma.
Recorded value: {"value": 8, "unit": "mph"}
